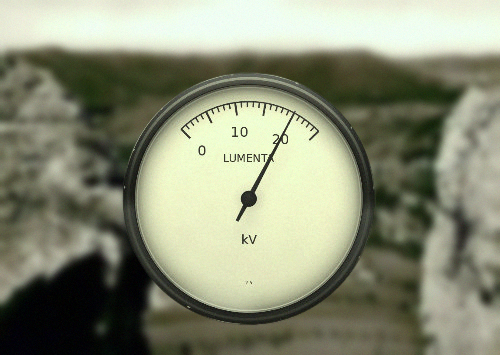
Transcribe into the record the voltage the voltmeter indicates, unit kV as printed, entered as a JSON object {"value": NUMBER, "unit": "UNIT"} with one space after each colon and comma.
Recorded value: {"value": 20, "unit": "kV"}
